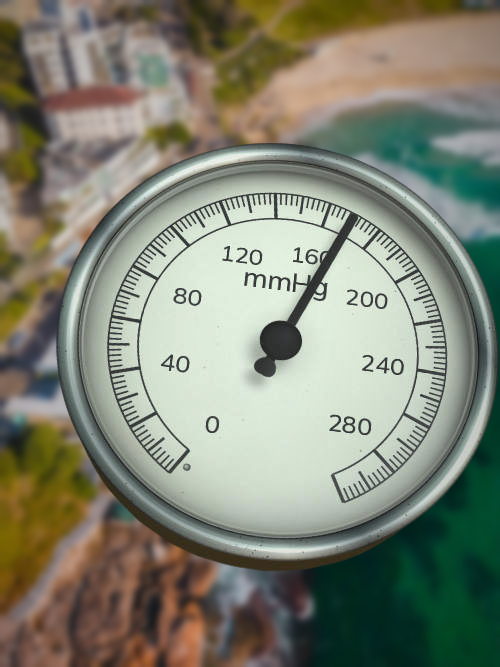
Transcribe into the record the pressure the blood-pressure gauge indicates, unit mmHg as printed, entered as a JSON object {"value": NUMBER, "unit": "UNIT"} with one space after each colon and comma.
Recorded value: {"value": 170, "unit": "mmHg"}
